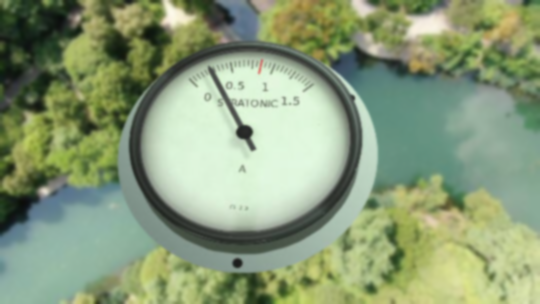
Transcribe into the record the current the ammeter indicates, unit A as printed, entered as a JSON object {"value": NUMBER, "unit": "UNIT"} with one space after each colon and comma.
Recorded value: {"value": 0.25, "unit": "A"}
